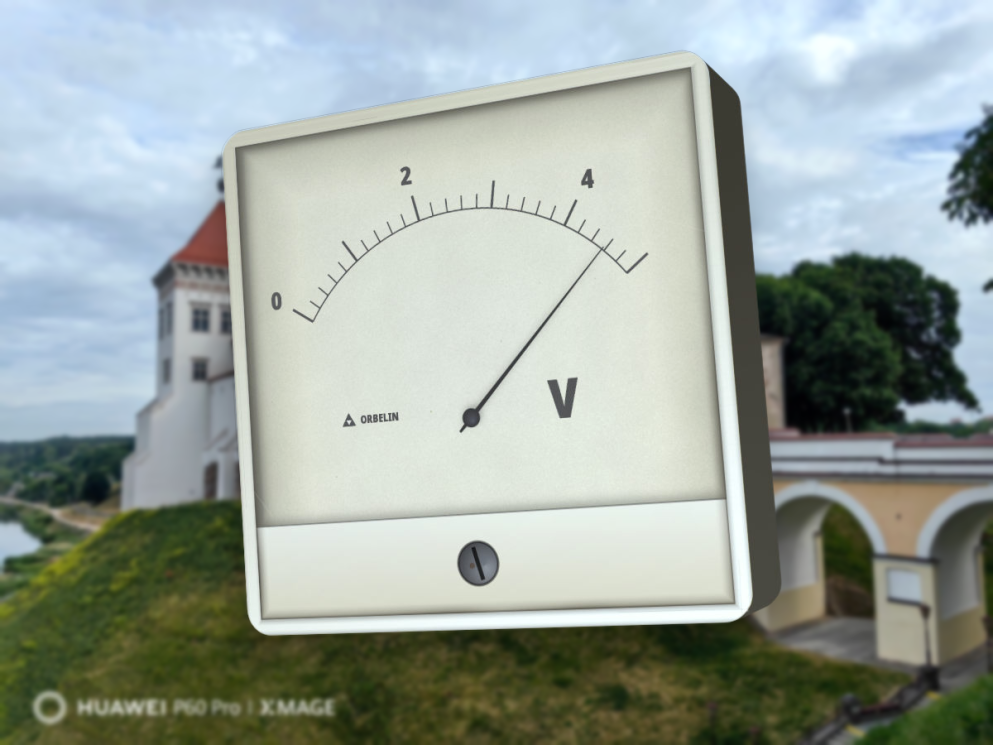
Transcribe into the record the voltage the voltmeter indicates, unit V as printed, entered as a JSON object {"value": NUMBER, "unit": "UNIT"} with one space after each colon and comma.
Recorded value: {"value": 4.6, "unit": "V"}
